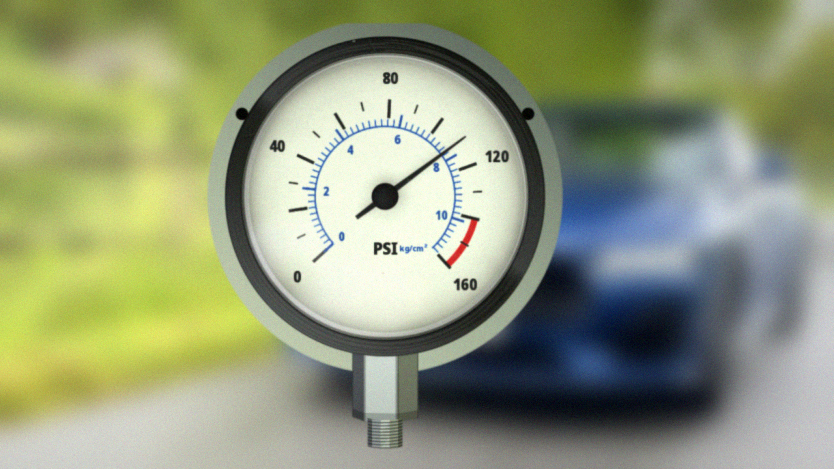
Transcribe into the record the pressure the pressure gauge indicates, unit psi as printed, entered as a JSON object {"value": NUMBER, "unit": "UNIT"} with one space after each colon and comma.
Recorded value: {"value": 110, "unit": "psi"}
